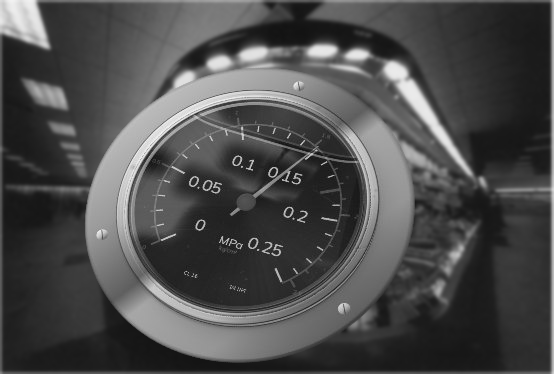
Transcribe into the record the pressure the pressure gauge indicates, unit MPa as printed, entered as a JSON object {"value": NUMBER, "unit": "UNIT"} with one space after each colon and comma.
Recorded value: {"value": 0.15, "unit": "MPa"}
